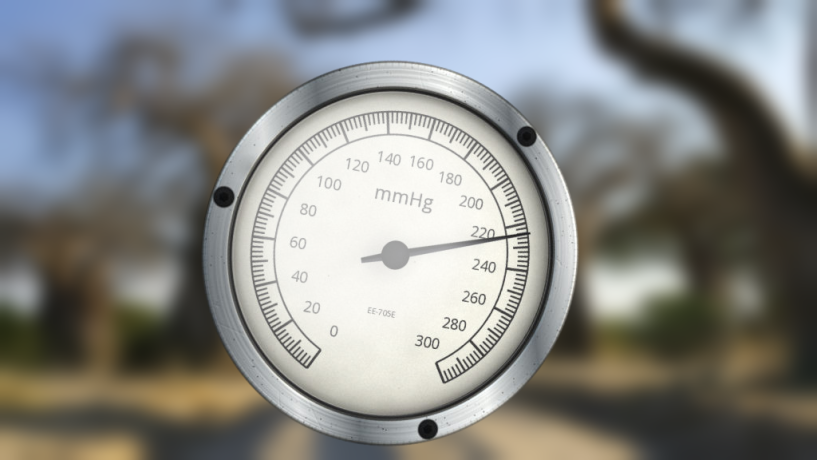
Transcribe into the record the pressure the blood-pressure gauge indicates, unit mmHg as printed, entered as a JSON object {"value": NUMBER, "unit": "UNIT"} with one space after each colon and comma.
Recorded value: {"value": 224, "unit": "mmHg"}
